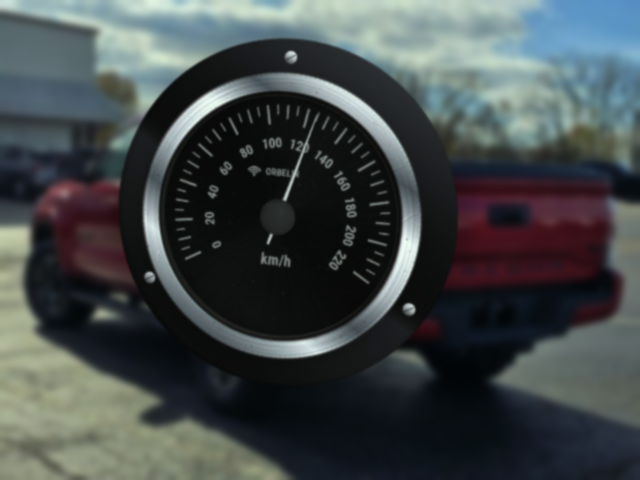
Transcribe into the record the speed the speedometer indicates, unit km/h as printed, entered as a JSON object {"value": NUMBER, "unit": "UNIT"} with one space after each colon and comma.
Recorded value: {"value": 125, "unit": "km/h"}
